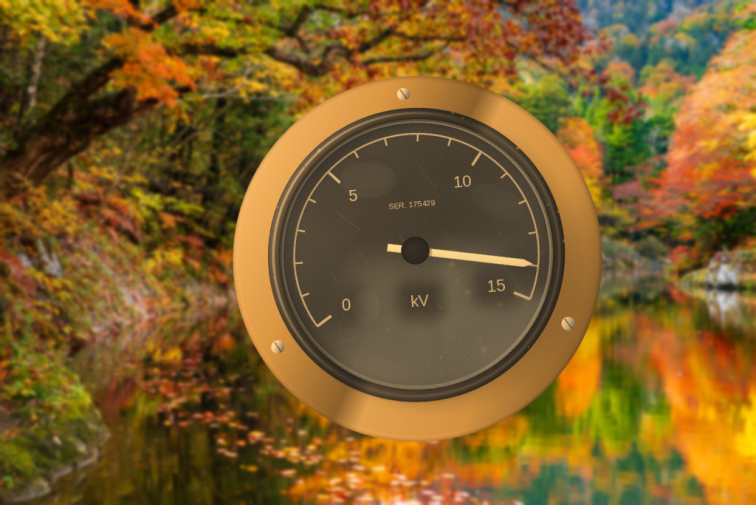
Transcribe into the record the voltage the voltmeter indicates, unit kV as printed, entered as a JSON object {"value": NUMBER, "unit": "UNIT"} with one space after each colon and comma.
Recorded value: {"value": 14, "unit": "kV"}
